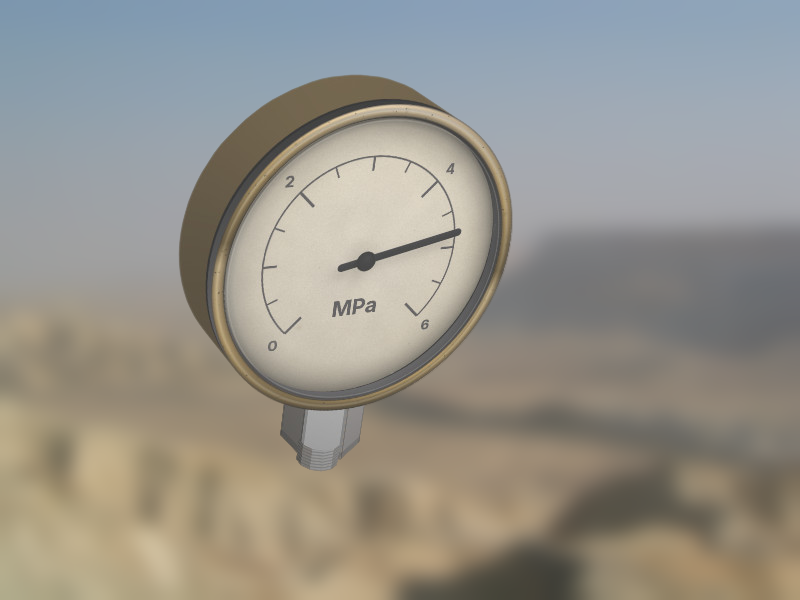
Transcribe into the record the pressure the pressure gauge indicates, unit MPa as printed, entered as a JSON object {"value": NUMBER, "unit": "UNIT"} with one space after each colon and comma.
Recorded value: {"value": 4.75, "unit": "MPa"}
